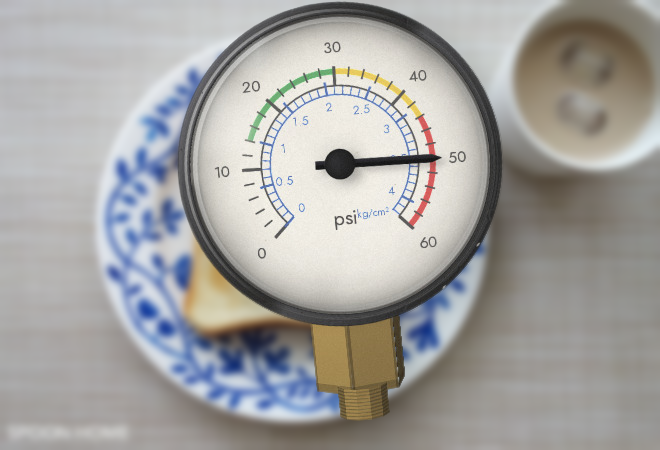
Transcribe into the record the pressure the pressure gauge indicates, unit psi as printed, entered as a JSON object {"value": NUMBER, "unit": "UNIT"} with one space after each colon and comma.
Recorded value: {"value": 50, "unit": "psi"}
